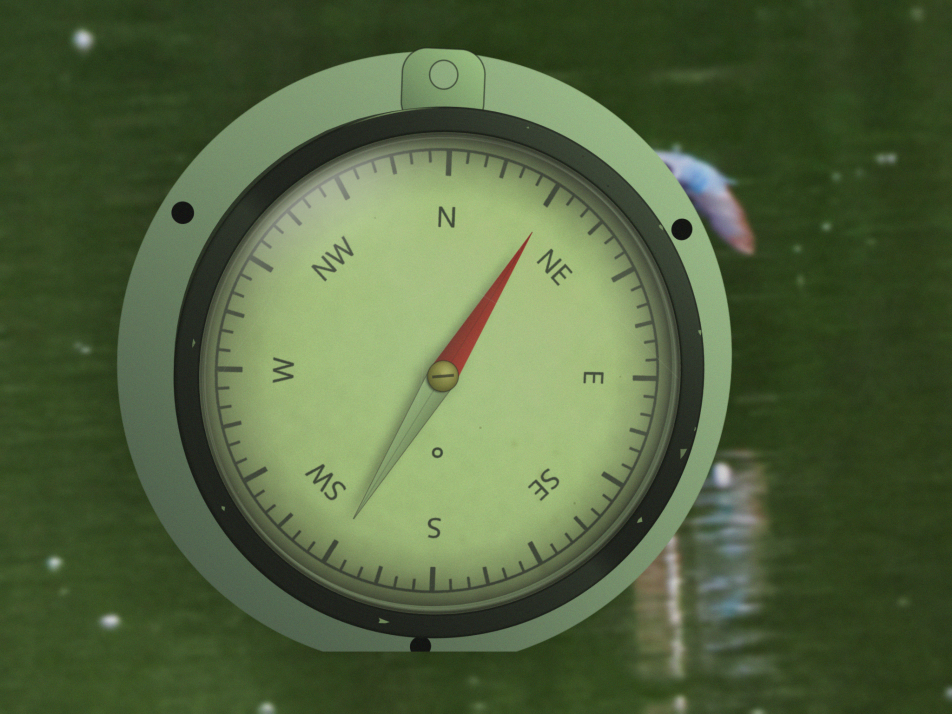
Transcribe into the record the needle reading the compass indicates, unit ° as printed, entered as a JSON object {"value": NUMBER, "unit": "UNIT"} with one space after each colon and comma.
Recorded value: {"value": 30, "unit": "°"}
